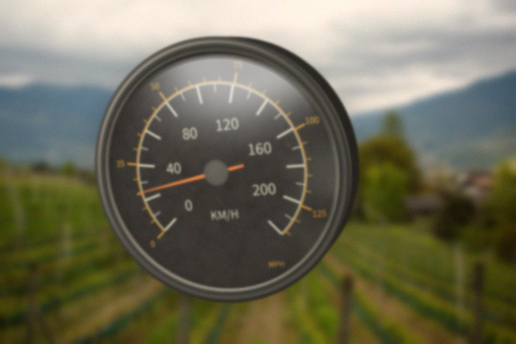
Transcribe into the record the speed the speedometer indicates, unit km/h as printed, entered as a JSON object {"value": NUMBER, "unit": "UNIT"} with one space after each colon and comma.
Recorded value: {"value": 25, "unit": "km/h"}
